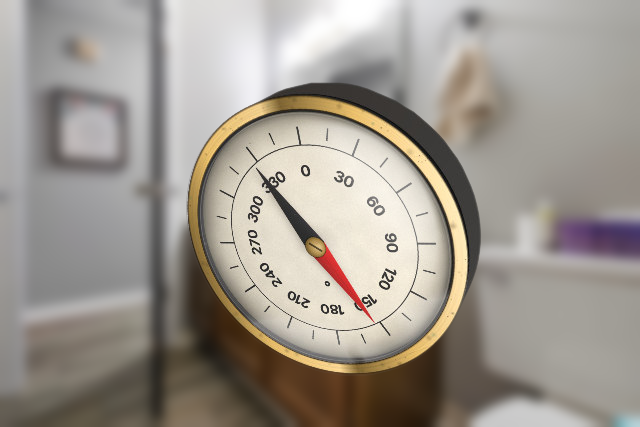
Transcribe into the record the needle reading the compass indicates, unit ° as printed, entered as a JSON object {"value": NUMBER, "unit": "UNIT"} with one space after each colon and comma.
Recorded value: {"value": 150, "unit": "°"}
